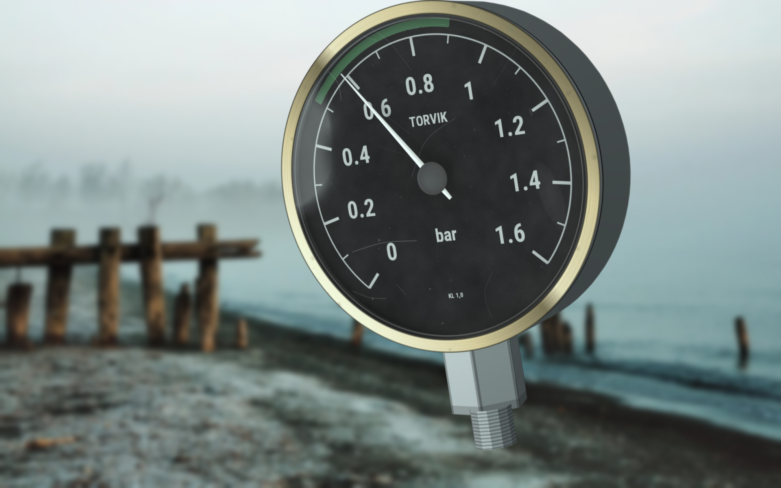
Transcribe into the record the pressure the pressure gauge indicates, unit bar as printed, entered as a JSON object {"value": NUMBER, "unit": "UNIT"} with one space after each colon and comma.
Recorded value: {"value": 0.6, "unit": "bar"}
